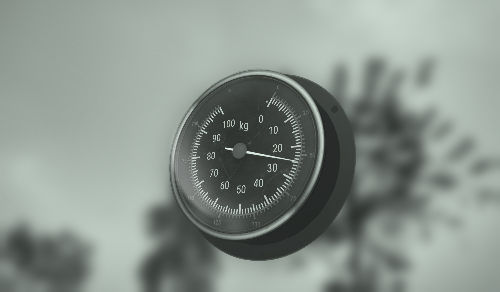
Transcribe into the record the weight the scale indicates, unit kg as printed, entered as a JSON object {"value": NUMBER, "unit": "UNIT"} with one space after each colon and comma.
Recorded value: {"value": 25, "unit": "kg"}
